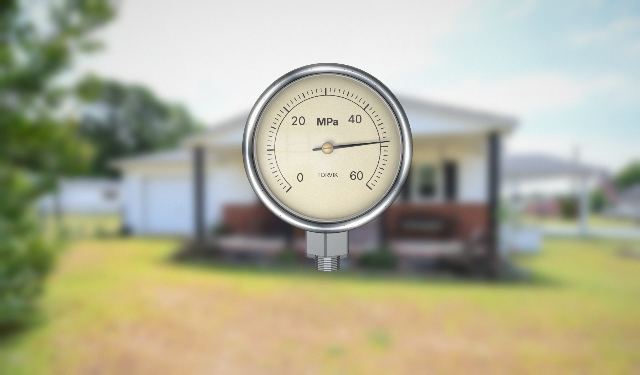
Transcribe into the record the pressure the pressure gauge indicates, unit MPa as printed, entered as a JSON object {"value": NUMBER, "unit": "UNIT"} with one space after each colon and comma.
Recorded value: {"value": 49, "unit": "MPa"}
